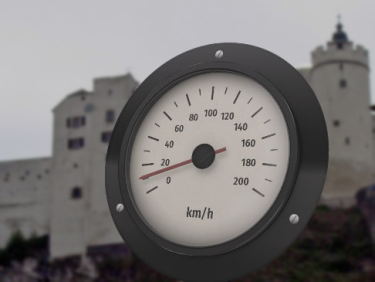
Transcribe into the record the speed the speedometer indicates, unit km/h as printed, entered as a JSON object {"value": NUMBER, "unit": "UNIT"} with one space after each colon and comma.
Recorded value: {"value": 10, "unit": "km/h"}
